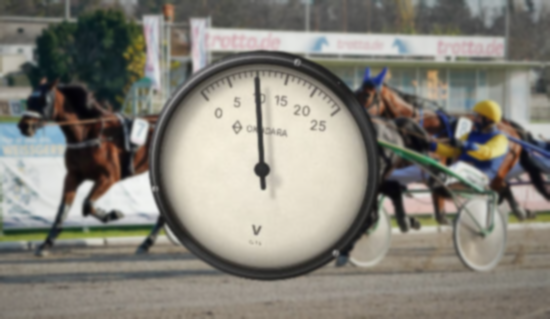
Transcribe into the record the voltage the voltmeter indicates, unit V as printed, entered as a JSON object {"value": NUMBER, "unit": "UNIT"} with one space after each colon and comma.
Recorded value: {"value": 10, "unit": "V"}
